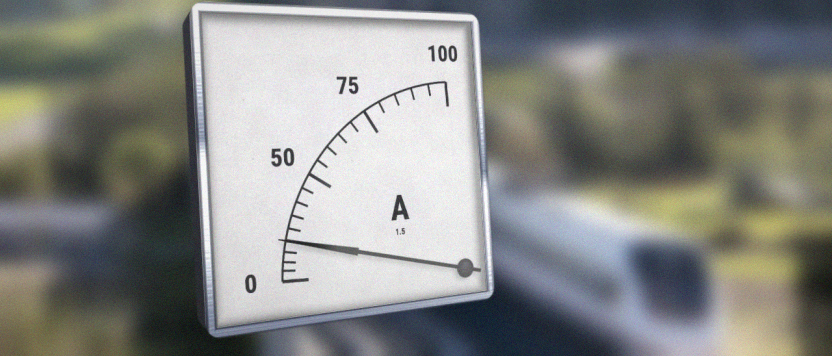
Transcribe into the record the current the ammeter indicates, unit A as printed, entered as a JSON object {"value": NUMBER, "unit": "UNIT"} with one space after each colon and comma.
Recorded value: {"value": 25, "unit": "A"}
